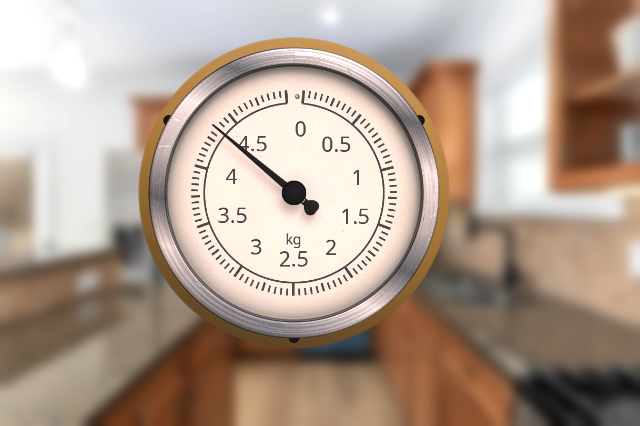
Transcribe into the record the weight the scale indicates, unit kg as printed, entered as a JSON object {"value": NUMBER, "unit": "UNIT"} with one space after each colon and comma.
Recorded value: {"value": 4.35, "unit": "kg"}
